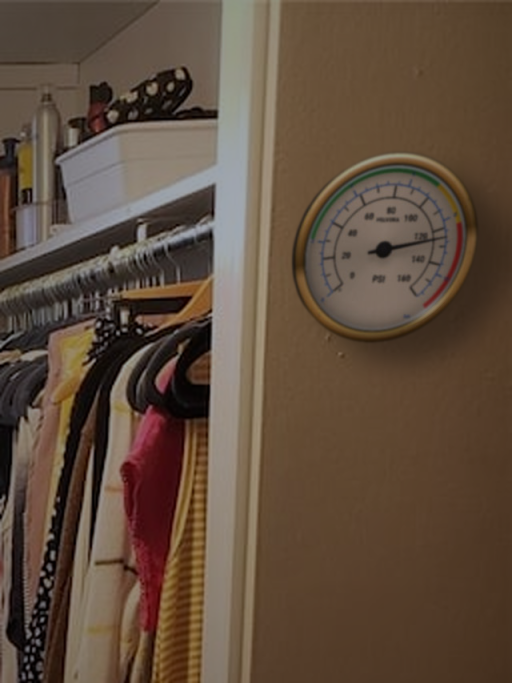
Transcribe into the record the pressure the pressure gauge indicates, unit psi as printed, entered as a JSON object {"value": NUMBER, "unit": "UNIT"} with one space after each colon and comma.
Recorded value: {"value": 125, "unit": "psi"}
